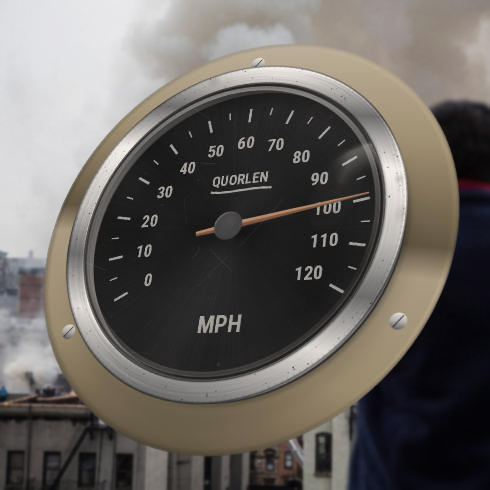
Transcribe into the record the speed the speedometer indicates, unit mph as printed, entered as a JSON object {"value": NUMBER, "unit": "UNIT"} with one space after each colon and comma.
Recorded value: {"value": 100, "unit": "mph"}
